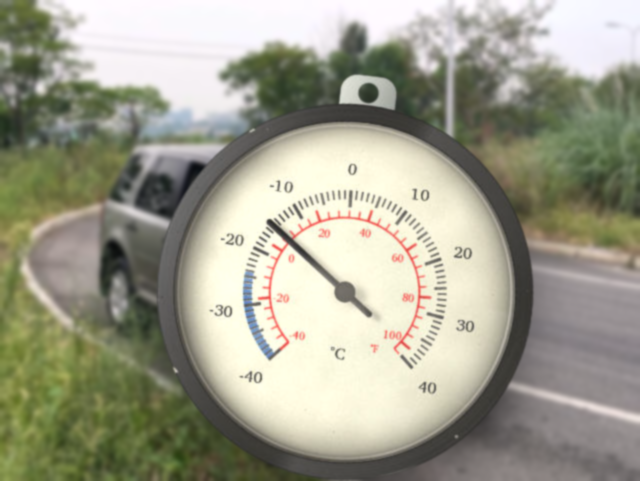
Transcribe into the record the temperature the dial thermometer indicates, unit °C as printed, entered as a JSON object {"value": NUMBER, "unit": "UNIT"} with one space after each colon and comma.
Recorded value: {"value": -15, "unit": "°C"}
